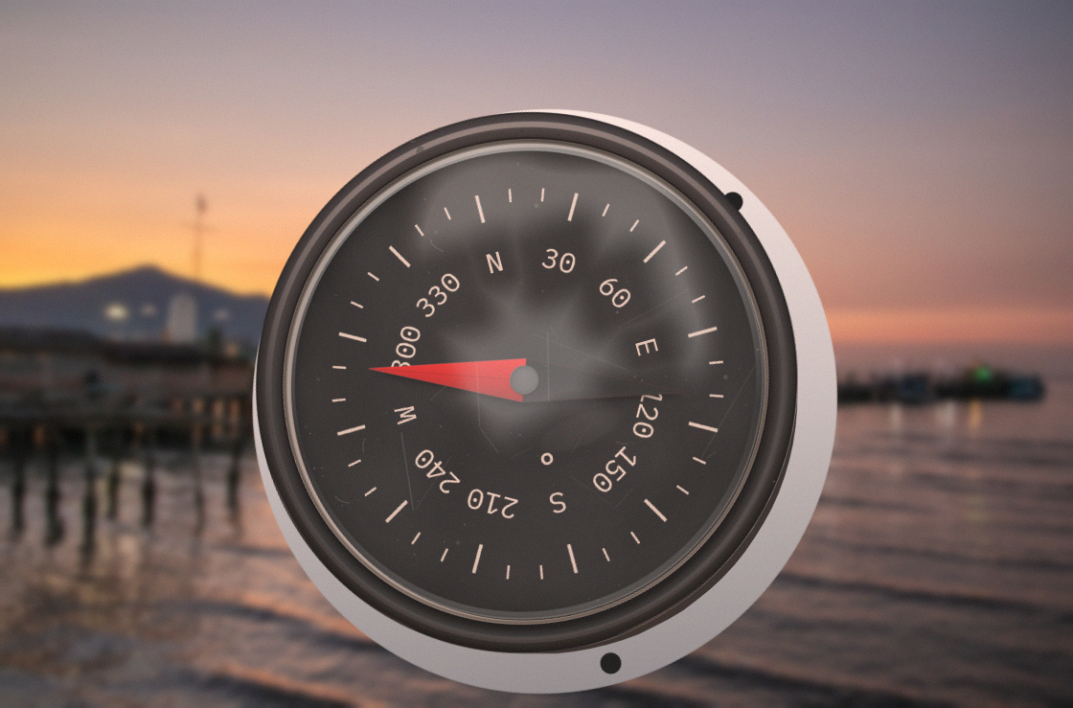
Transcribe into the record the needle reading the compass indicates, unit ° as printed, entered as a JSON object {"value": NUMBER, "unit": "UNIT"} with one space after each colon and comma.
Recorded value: {"value": 290, "unit": "°"}
